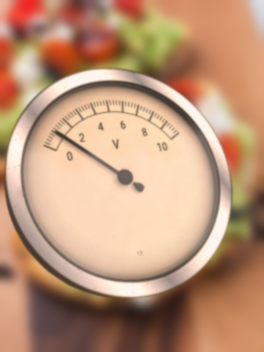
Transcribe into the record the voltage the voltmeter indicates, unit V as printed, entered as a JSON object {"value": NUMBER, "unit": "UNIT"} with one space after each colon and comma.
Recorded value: {"value": 1, "unit": "V"}
